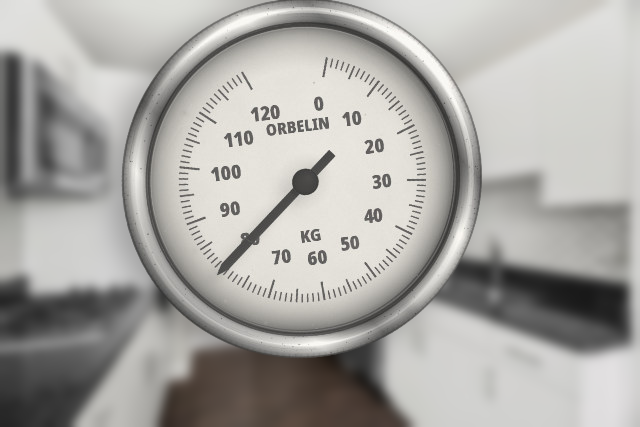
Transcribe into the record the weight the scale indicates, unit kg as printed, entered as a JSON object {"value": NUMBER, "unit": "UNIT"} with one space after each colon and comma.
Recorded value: {"value": 80, "unit": "kg"}
